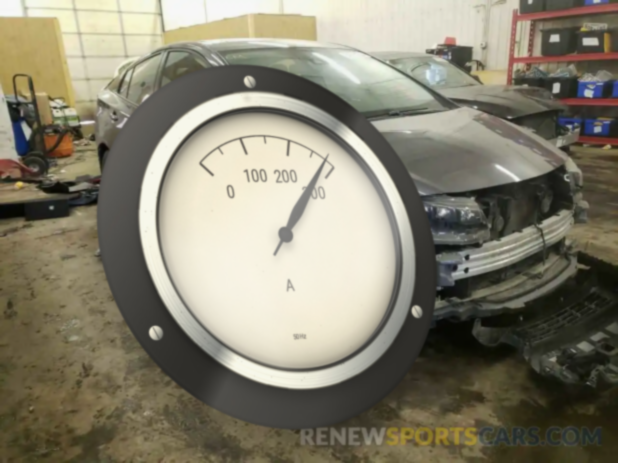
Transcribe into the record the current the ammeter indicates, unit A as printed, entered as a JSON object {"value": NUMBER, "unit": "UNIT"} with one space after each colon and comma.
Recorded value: {"value": 275, "unit": "A"}
